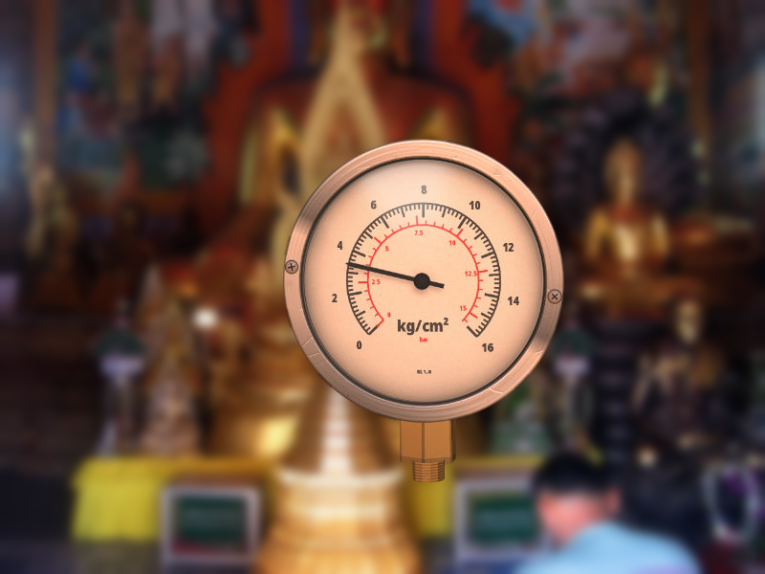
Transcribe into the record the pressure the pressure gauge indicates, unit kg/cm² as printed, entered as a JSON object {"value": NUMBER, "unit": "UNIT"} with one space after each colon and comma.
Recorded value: {"value": 3.4, "unit": "kg/cm²"}
